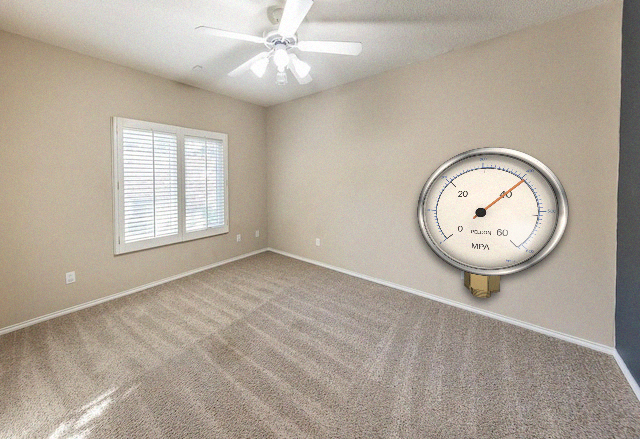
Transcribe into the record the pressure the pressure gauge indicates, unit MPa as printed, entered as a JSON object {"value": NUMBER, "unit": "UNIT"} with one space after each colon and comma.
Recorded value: {"value": 40, "unit": "MPa"}
